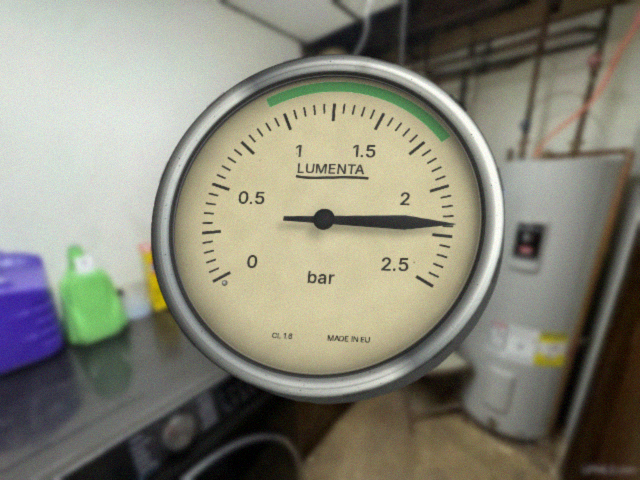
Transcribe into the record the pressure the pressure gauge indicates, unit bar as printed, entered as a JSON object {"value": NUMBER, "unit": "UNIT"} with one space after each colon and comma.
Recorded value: {"value": 2.2, "unit": "bar"}
